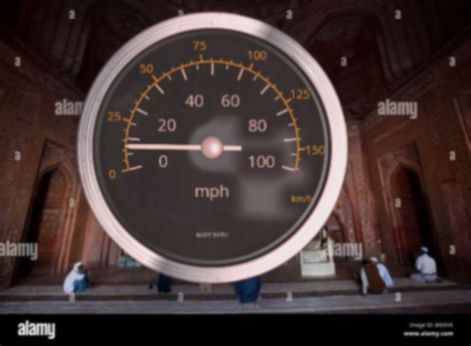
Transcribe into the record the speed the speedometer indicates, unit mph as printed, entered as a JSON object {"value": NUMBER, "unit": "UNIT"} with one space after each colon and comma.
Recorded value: {"value": 7.5, "unit": "mph"}
